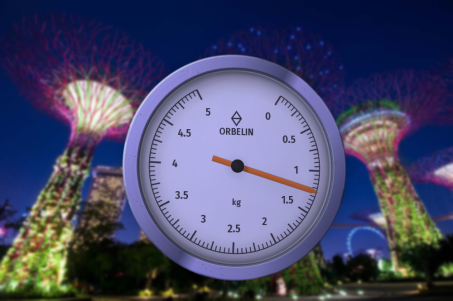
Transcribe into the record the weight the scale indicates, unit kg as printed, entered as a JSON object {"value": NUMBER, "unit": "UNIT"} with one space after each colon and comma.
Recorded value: {"value": 1.25, "unit": "kg"}
